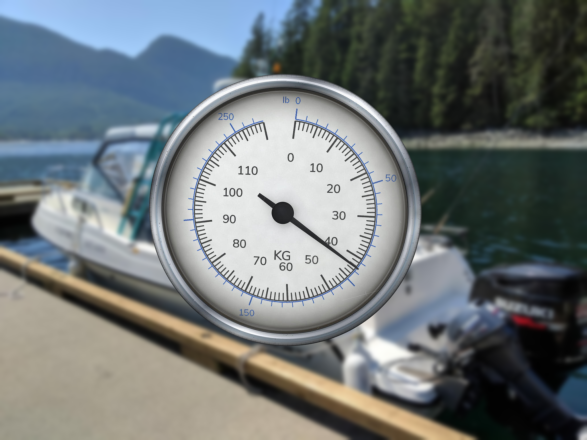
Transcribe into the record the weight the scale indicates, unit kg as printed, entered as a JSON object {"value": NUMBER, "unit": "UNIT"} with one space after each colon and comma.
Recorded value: {"value": 42, "unit": "kg"}
